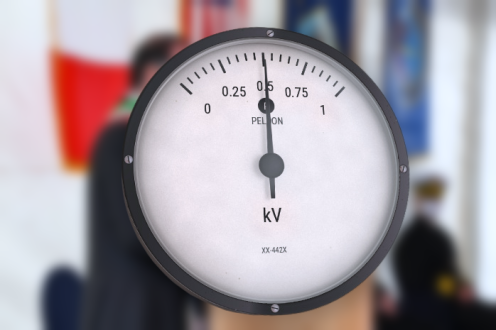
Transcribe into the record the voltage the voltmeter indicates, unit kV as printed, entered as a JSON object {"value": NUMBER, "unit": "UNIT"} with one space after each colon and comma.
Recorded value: {"value": 0.5, "unit": "kV"}
